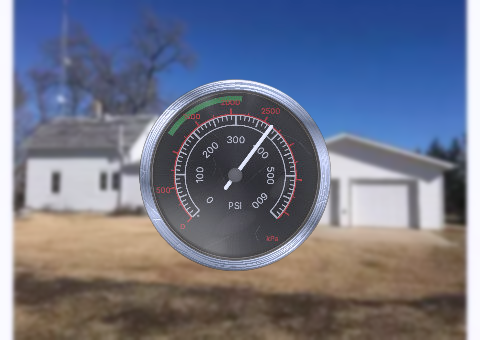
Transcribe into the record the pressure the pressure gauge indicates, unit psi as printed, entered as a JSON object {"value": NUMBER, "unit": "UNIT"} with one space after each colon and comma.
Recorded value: {"value": 380, "unit": "psi"}
